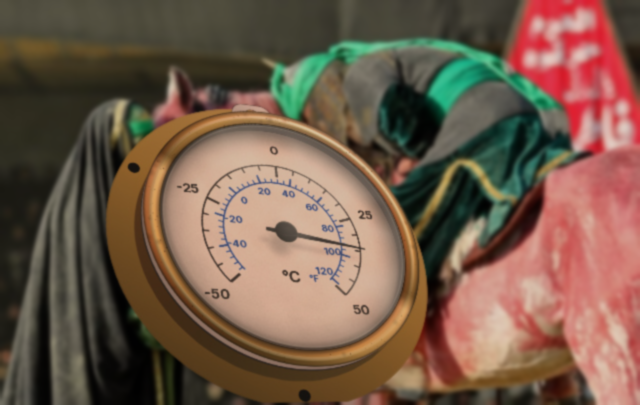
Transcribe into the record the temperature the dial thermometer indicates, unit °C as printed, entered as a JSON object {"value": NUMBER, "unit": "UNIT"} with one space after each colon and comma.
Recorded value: {"value": 35, "unit": "°C"}
